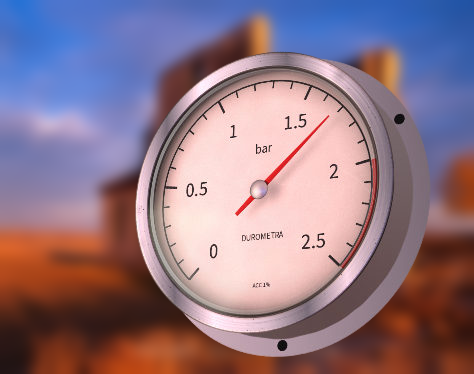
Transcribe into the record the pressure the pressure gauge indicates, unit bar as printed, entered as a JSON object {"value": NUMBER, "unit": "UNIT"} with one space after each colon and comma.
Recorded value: {"value": 1.7, "unit": "bar"}
